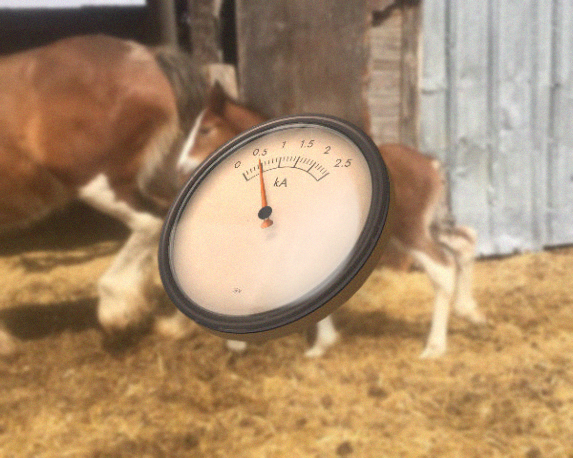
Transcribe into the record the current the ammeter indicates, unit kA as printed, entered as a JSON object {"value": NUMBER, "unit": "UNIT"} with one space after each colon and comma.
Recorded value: {"value": 0.5, "unit": "kA"}
